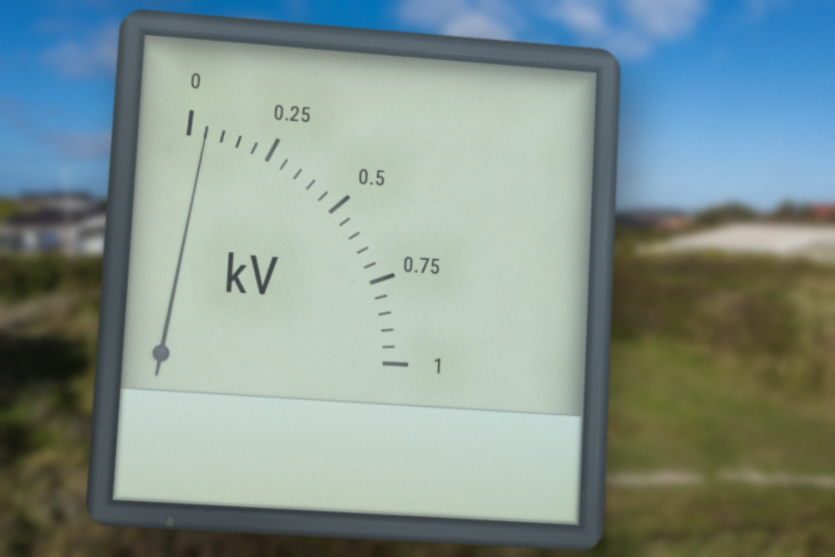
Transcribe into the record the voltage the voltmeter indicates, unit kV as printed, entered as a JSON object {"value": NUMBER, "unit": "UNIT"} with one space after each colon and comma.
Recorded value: {"value": 0.05, "unit": "kV"}
